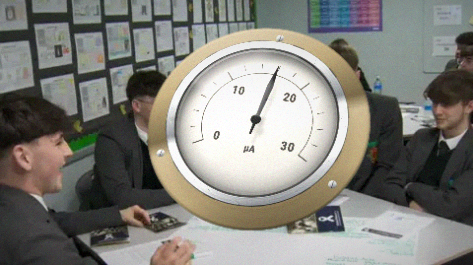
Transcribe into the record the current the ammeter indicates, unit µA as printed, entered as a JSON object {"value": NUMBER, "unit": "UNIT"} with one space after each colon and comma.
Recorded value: {"value": 16, "unit": "µA"}
